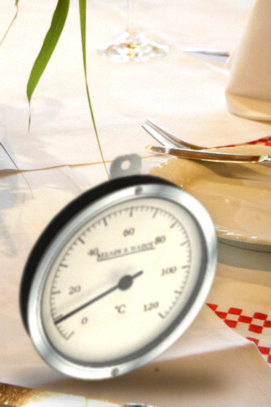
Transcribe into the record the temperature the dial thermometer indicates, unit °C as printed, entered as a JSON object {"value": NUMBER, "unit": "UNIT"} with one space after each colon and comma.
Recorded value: {"value": 10, "unit": "°C"}
